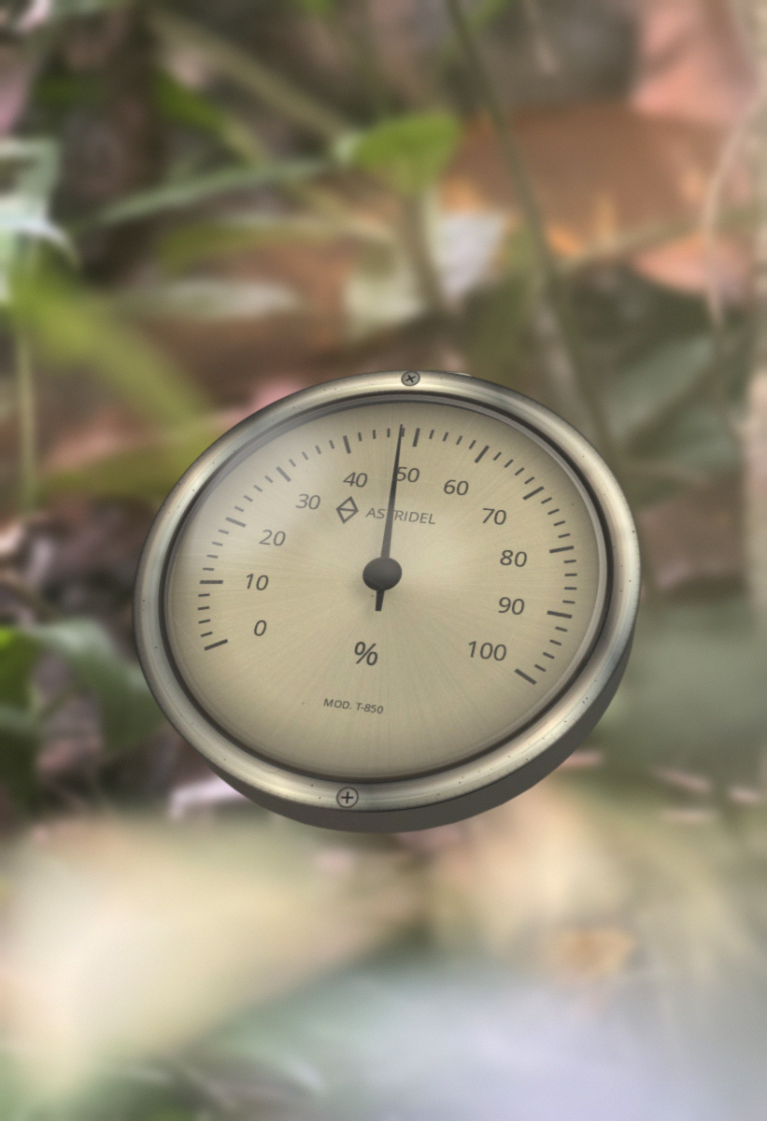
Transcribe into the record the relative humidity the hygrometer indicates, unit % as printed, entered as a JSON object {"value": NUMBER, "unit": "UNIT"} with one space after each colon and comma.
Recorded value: {"value": 48, "unit": "%"}
